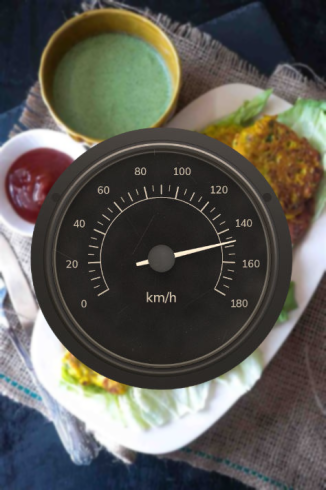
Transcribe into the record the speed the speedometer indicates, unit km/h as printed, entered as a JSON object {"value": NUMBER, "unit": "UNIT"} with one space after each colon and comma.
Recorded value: {"value": 147.5, "unit": "km/h"}
